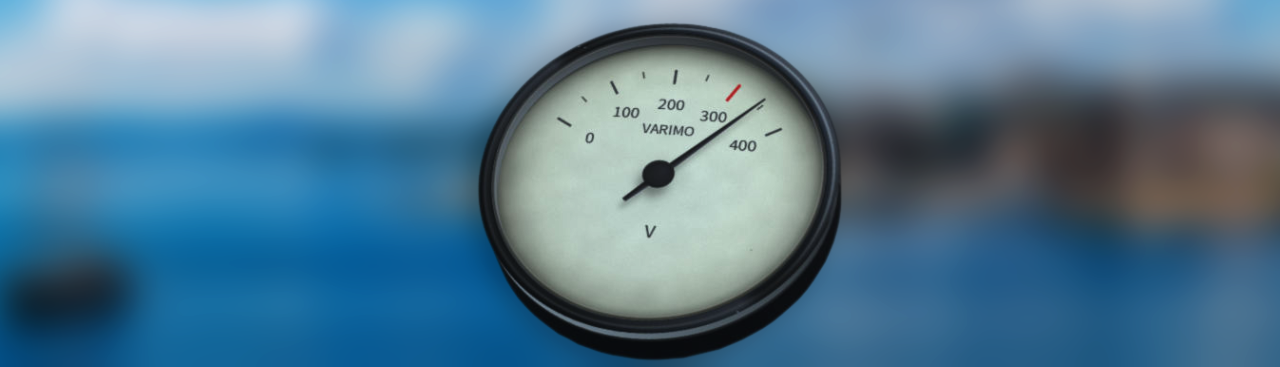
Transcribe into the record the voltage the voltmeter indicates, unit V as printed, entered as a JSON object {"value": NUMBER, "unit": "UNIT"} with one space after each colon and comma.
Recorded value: {"value": 350, "unit": "V"}
